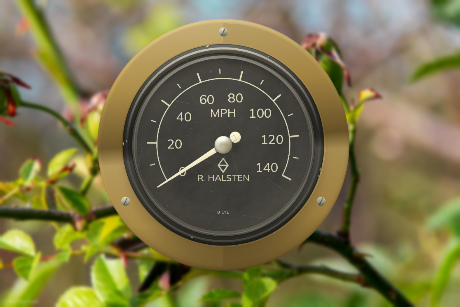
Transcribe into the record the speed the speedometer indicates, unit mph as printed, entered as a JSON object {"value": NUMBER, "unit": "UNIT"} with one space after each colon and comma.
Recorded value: {"value": 0, "unit": "mph"}
